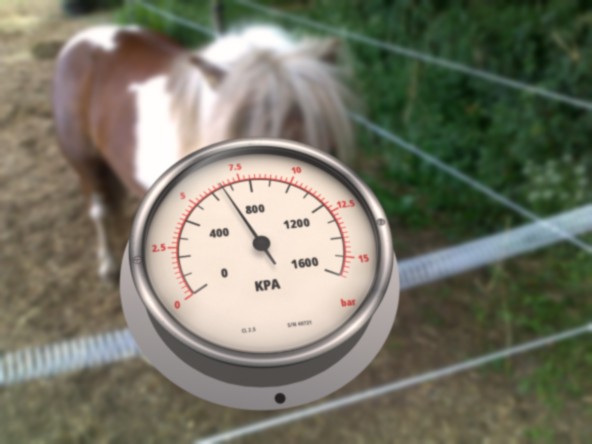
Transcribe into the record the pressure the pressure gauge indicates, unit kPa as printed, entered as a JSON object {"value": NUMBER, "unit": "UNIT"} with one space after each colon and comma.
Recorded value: {"value": 650, "unit": "kPa"}
